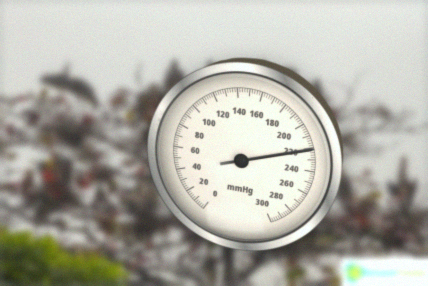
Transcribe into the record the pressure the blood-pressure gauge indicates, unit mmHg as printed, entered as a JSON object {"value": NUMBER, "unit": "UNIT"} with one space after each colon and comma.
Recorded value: {"value": 220, "unit": "mmHg"}
